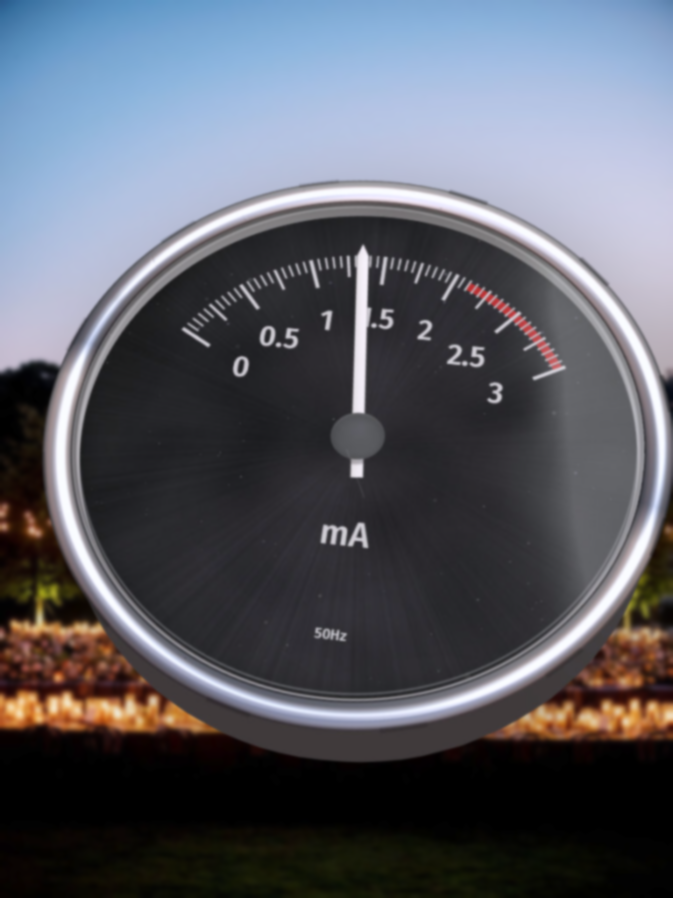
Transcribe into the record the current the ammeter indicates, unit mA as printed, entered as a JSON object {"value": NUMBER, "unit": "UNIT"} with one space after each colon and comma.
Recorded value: {"value": 1.35, "unit": "mA"}
